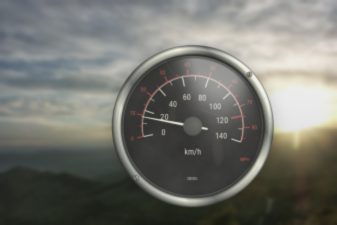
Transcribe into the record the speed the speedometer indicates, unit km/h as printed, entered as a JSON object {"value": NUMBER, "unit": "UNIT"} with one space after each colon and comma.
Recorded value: {"value": 15, "unit": "km/h"}
